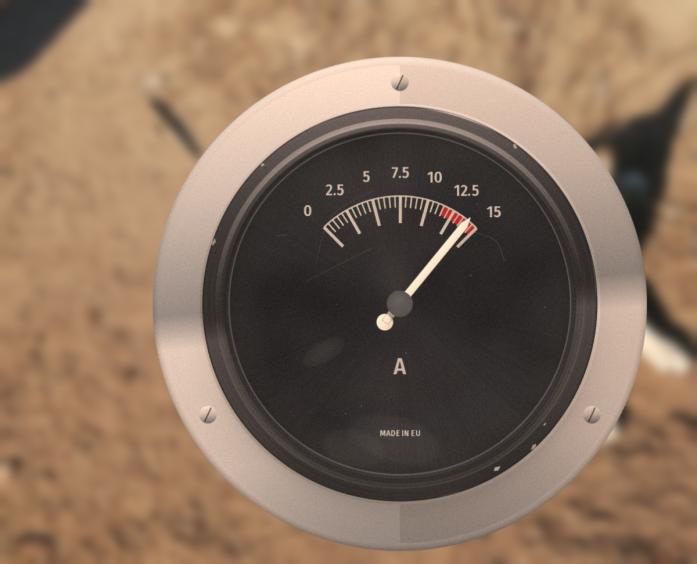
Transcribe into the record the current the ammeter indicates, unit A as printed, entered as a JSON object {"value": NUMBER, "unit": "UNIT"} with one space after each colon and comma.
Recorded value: {"value": 14, "unit": "A"}
